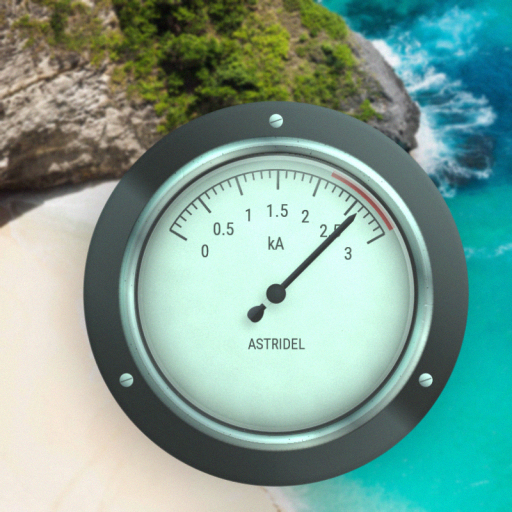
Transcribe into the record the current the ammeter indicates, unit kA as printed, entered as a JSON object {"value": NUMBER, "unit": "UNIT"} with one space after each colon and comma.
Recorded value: {"value": 2.6, "unit": "kA"}
